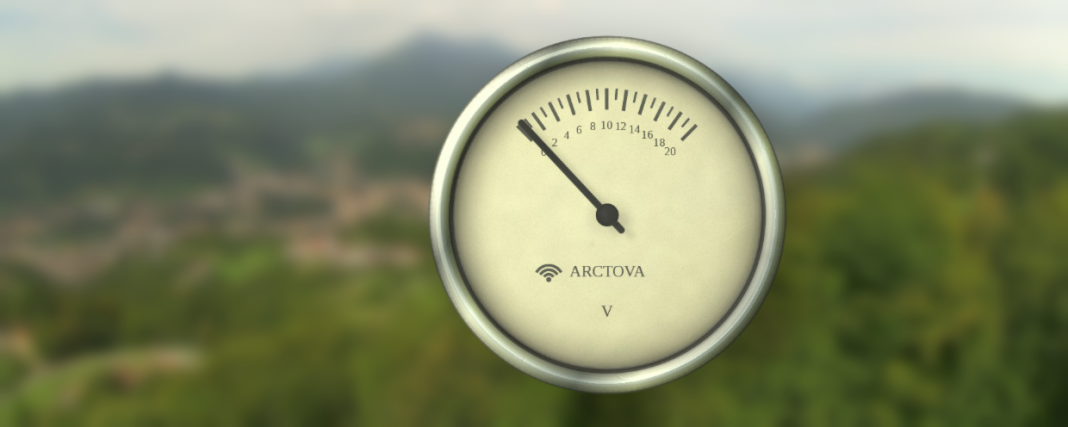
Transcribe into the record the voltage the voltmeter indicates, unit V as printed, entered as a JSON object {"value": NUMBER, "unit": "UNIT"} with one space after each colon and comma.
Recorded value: {"value": 0.5, "unit": "V"}
